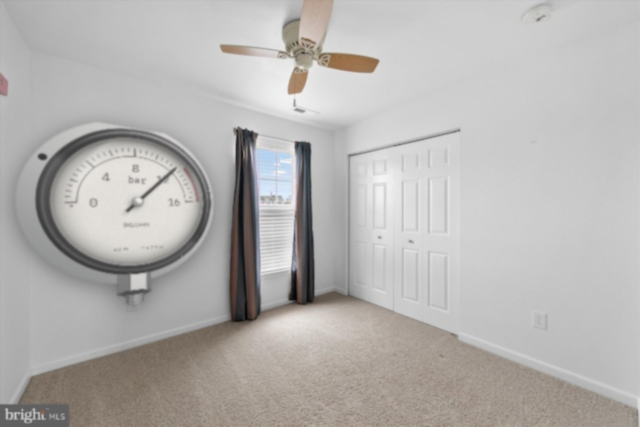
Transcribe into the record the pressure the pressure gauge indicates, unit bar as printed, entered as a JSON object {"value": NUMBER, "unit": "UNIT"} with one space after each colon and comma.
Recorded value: {"value": 12, "unit": "bar"}
